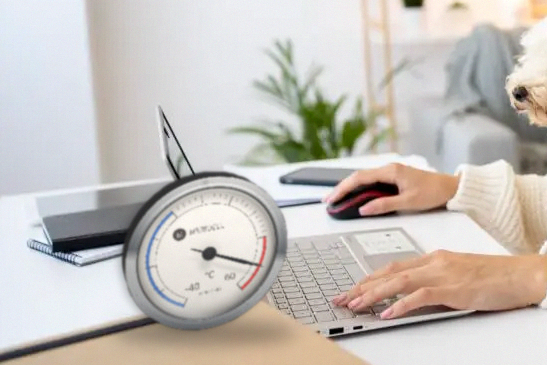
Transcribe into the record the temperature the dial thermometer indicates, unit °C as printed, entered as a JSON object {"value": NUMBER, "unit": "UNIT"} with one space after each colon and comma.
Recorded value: {"value": 50, "unit": "°C"}
